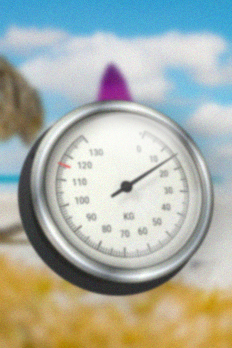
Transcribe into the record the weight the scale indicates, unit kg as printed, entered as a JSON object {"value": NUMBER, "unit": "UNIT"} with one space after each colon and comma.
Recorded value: {"value": 15, "unit": "kg"}
